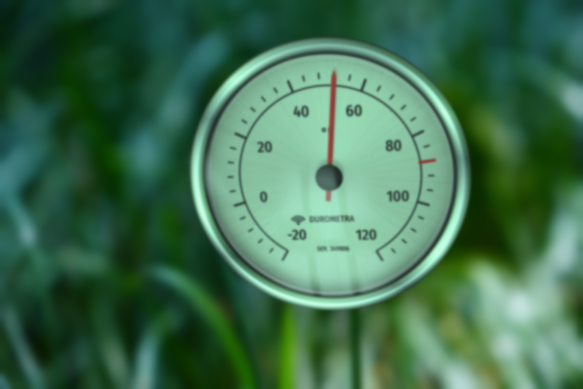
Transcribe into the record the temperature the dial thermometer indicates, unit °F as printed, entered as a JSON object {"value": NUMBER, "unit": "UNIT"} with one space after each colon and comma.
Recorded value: {"value": 52, "unit": "°F"}
